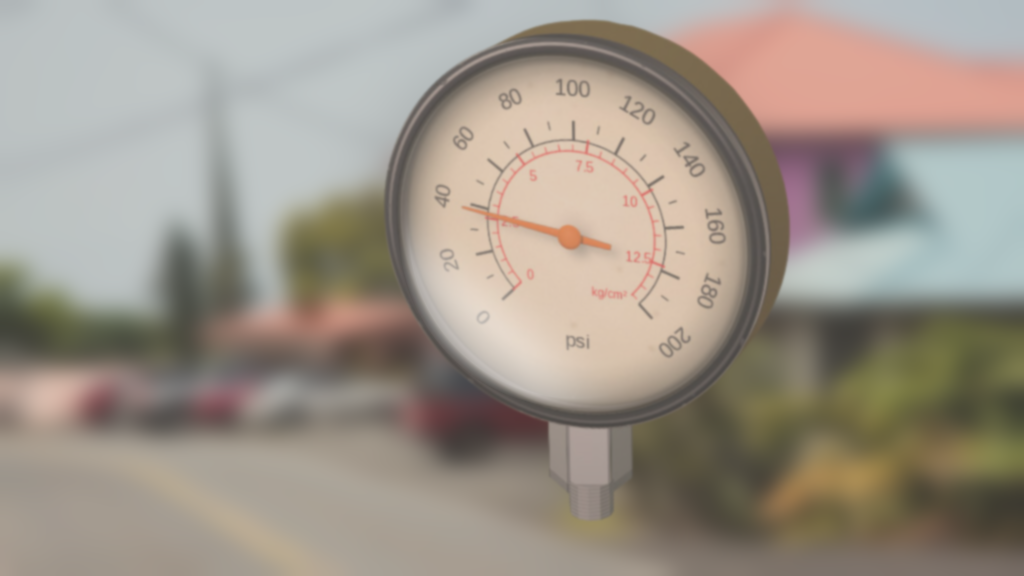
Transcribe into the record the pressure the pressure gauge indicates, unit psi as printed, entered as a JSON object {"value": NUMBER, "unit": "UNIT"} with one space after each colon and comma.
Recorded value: {"value": 40, "unit": "psi"}
